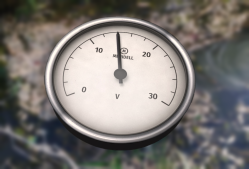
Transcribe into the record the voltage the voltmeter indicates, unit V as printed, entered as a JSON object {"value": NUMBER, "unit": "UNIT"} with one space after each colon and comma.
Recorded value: {"value": 14, "unit": "V"}
